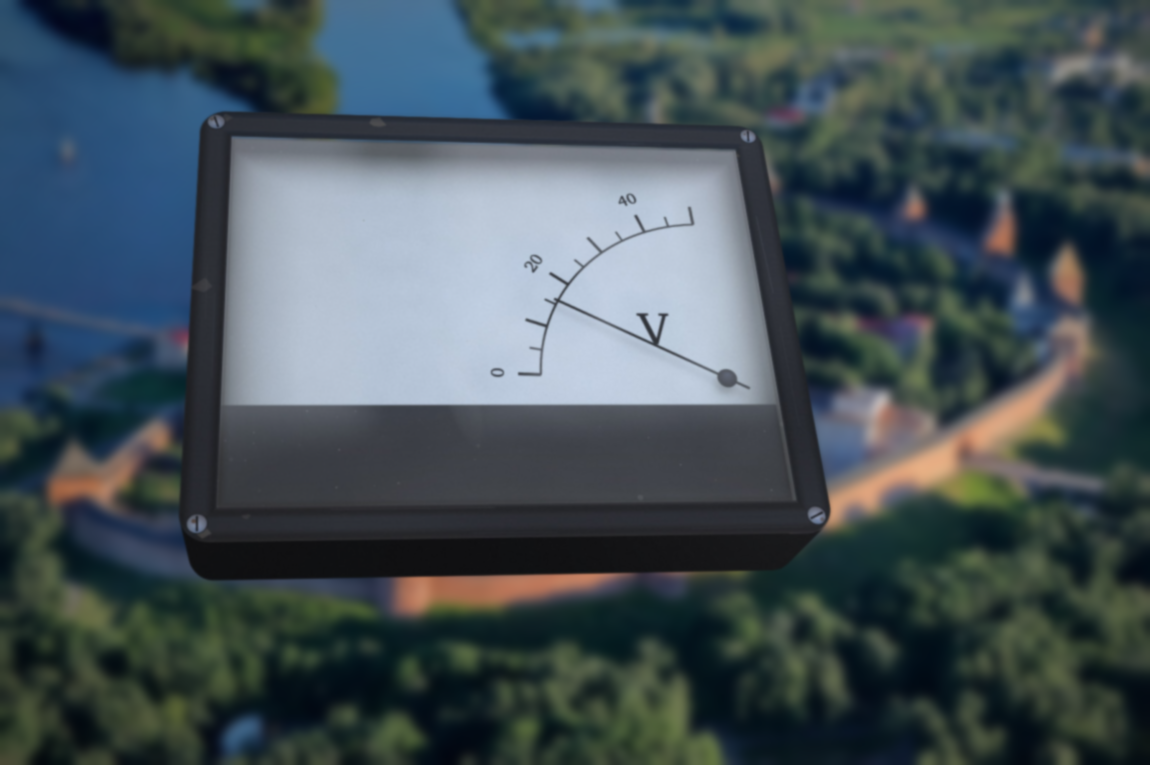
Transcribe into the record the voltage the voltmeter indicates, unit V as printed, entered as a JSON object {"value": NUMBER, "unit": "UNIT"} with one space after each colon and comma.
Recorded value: {"value": 15, "unit": "V"}
